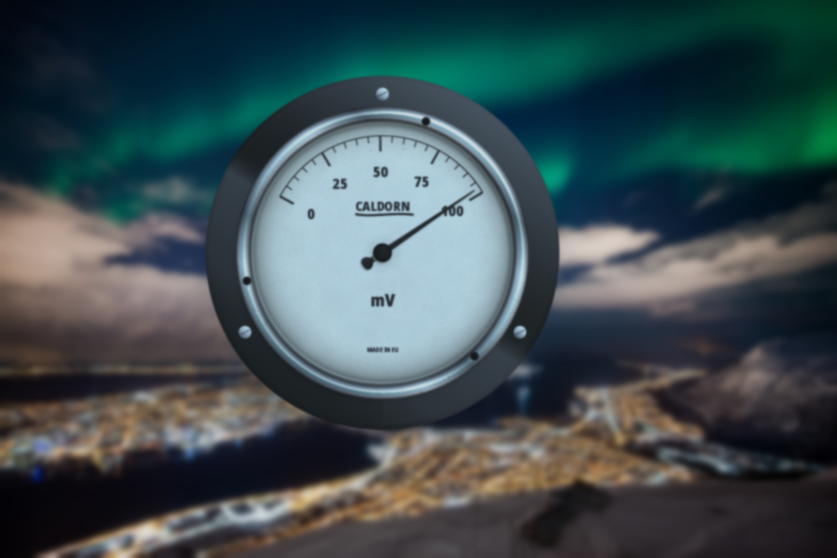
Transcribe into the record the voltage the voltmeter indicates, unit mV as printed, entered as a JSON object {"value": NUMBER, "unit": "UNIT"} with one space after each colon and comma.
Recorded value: {"value": 97.5, "unit": "mV"}
